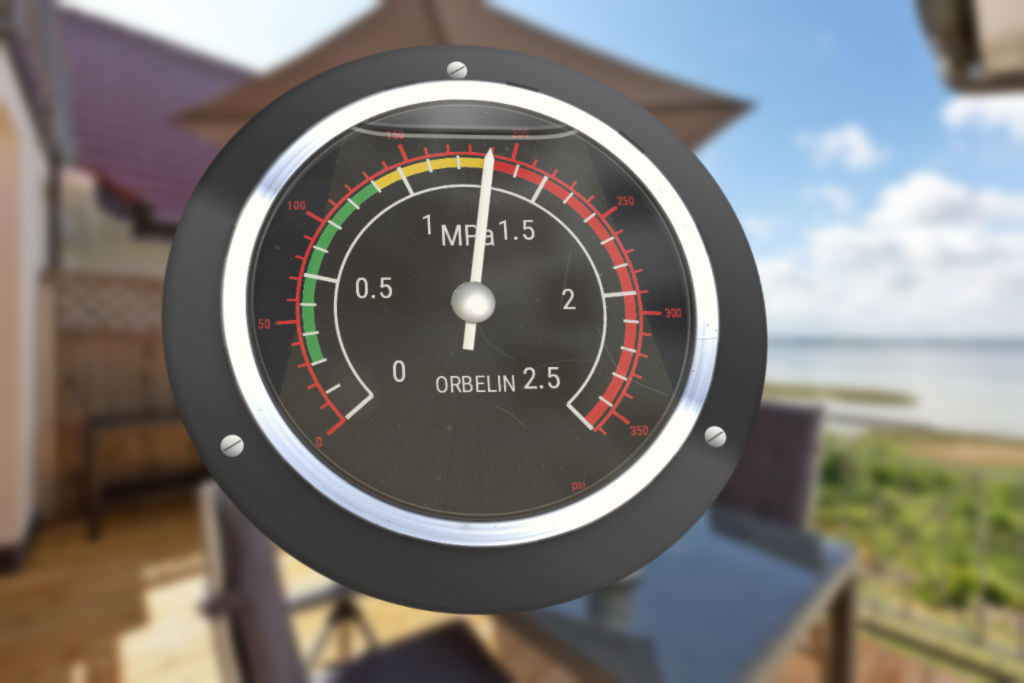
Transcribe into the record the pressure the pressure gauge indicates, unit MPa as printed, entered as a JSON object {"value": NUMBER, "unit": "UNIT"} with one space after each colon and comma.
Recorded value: {"value": 1.3, "unit": "MPa"}
